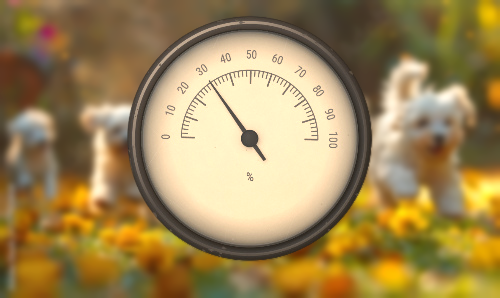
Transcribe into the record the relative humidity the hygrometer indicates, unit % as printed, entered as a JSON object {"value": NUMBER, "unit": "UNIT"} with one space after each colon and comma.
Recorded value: {"value": 30, "unit": "%"}
